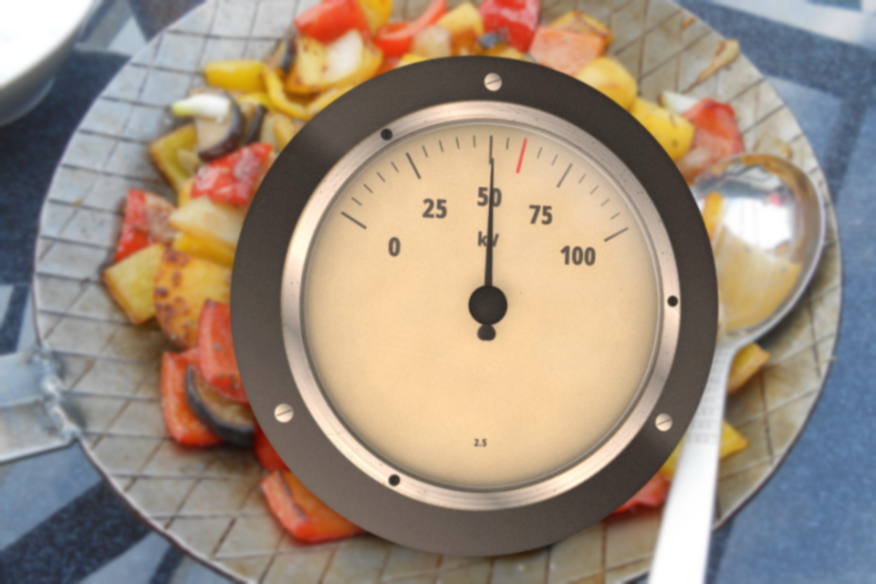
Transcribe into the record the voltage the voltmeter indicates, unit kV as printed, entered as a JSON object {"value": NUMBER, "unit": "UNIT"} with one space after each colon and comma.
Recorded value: {"value": 50, "unit": "kV"}
